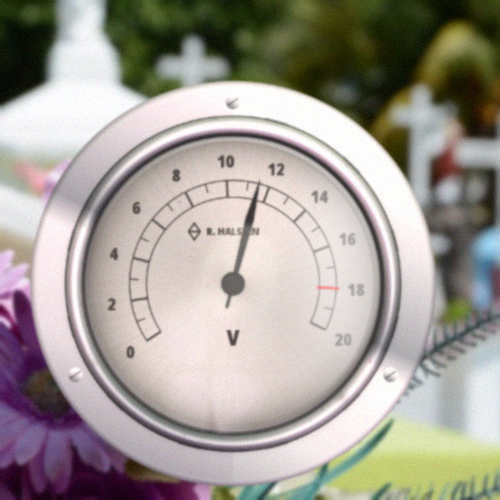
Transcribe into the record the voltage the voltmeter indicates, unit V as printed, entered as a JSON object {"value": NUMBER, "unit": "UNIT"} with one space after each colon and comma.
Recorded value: {"value": 11.5, "unit": "V"}
